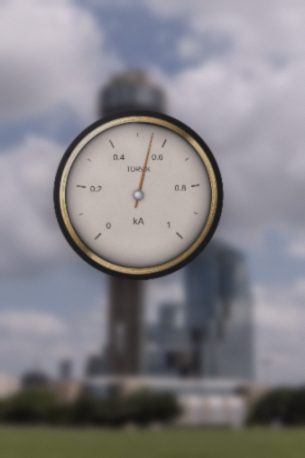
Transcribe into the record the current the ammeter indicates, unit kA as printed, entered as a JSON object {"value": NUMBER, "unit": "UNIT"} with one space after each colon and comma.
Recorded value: {"value": 0.55, "unit": "kA"}
